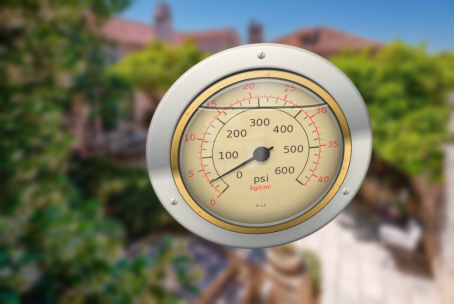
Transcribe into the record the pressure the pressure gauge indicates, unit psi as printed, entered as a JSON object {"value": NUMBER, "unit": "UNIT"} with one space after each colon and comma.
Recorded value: {"value": 40, "unit": "psi"}
